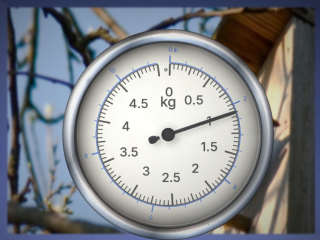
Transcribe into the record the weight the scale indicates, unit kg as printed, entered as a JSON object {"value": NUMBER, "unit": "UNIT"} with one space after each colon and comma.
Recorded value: {"value": 1, "unit": "kg"}
